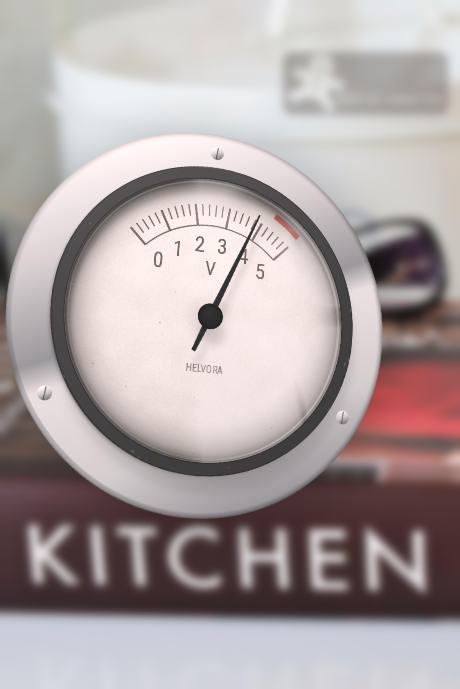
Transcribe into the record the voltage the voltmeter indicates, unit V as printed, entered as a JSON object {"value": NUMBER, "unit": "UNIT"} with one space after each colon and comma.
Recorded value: {"value": 3.8, "unit": "V"}
